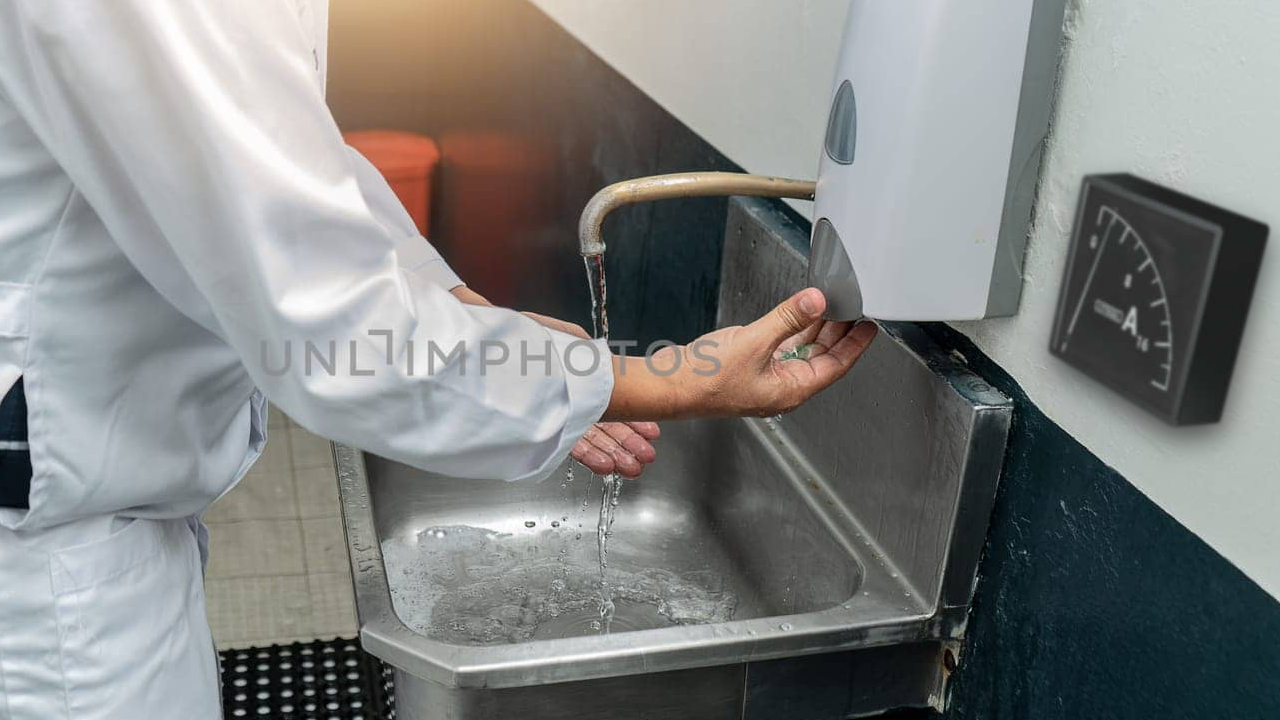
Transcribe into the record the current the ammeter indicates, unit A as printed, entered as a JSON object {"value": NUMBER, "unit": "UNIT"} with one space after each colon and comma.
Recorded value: {"value": 2, "unit": "A"}
